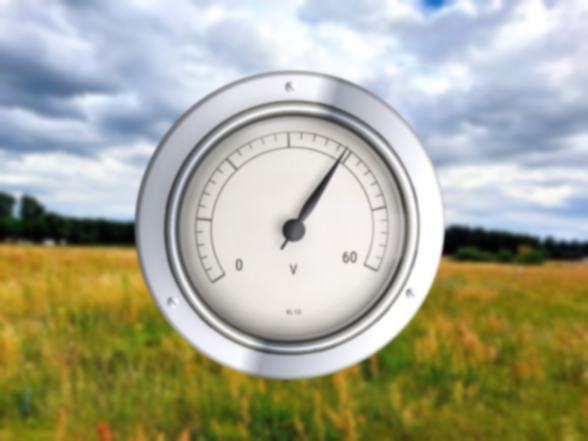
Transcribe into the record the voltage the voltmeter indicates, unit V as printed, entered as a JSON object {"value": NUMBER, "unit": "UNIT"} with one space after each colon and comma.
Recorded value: {"value": 39, "unit": "V"}
